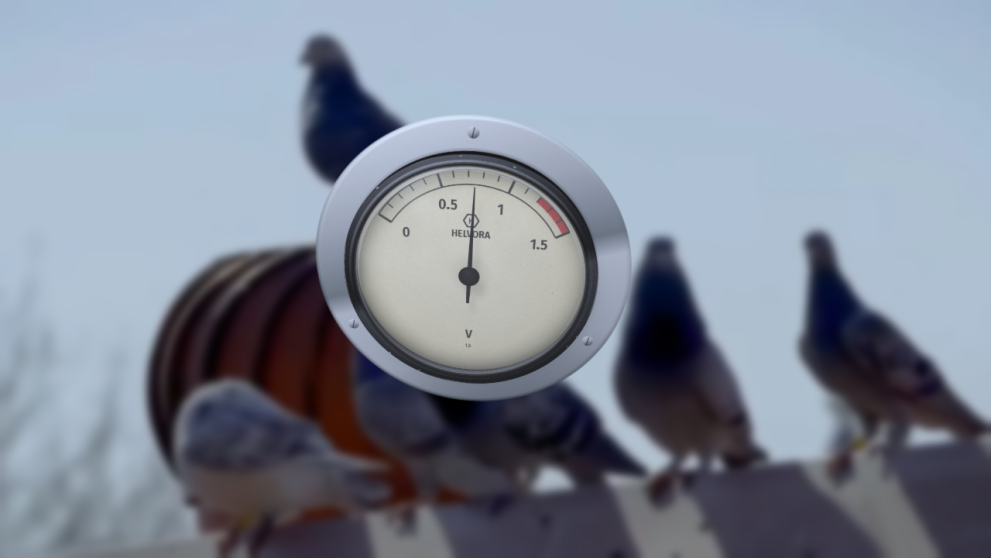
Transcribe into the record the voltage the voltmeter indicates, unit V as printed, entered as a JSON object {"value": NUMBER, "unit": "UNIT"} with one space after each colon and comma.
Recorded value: {"value": 0.75, "unit": "V"}
